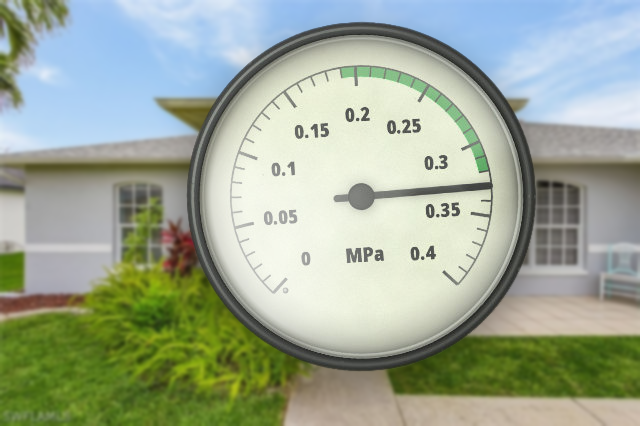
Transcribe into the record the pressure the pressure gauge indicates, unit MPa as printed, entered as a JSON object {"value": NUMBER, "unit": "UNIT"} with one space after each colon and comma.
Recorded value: {"value": 0.33, "unit": "MPa"}
